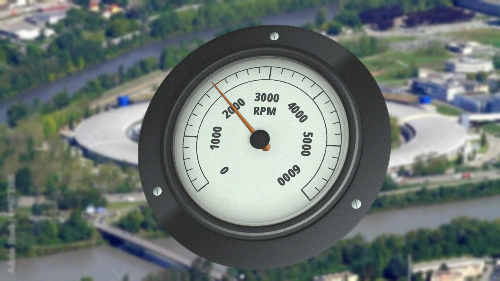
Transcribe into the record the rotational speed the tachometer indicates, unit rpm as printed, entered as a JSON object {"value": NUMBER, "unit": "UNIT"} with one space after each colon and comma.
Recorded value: {"value": 2000, "unit": "rpm"}
